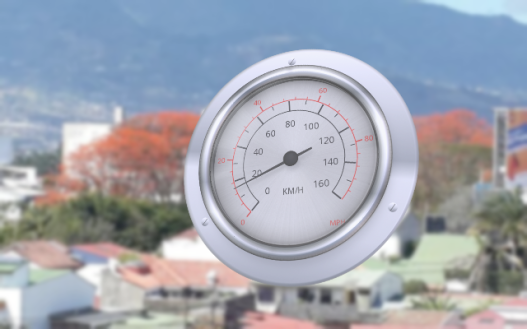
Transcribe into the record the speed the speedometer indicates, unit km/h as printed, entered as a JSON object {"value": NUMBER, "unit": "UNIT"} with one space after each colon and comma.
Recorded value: {"value": 15, "unit": "km/h"}
